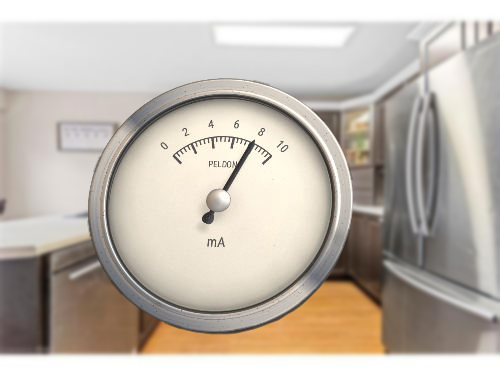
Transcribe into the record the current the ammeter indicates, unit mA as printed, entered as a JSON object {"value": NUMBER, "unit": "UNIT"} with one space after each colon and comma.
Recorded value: {"value": 8, "unit": "mA"}
